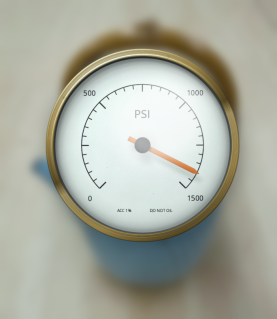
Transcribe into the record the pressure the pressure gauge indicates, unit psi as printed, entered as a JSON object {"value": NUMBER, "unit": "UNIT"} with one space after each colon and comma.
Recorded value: {"value": 1400, "unit": "psi"}
